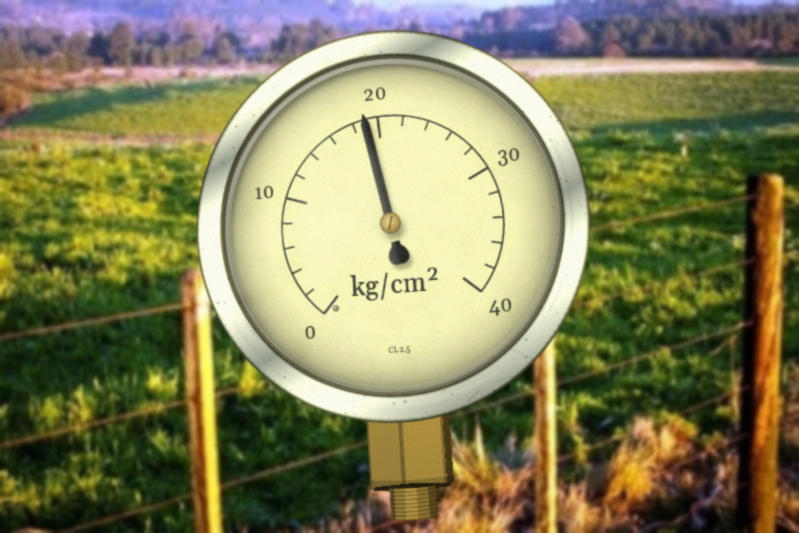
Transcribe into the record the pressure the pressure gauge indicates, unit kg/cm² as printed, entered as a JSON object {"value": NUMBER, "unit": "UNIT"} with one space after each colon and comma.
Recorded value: {"value": 19, "unit": "kg/cm²"}
